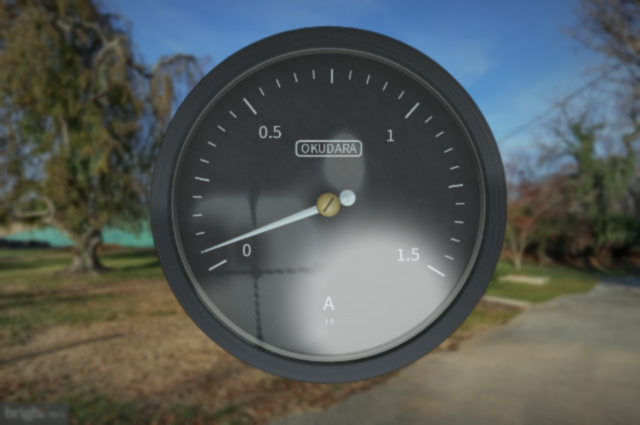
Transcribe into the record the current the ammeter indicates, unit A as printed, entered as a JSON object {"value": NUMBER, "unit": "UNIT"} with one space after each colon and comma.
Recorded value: {"value": 0.05, "unit": "A"}
